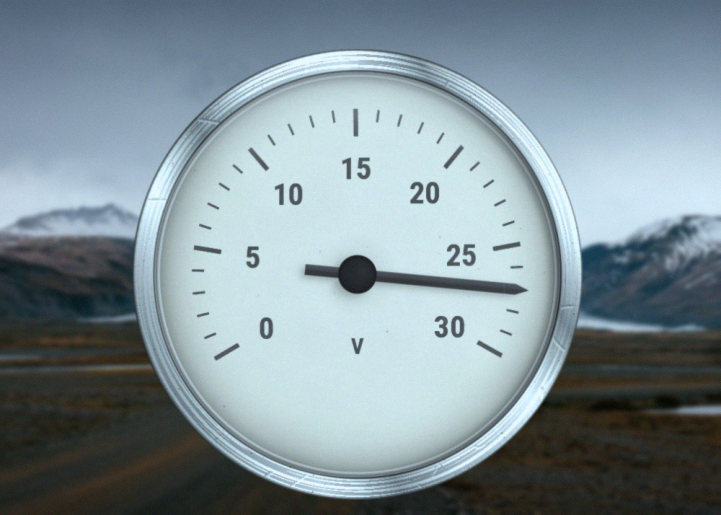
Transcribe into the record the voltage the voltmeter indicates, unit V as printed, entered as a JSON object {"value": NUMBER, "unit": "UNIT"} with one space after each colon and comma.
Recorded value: {"value": 27, "unit": "V"}
